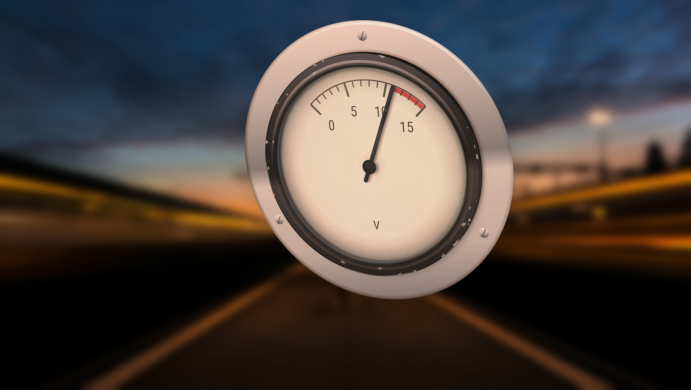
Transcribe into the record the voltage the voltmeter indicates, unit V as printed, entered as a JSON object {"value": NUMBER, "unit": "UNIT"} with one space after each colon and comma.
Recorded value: {"value": 11, "unit": "V"}
